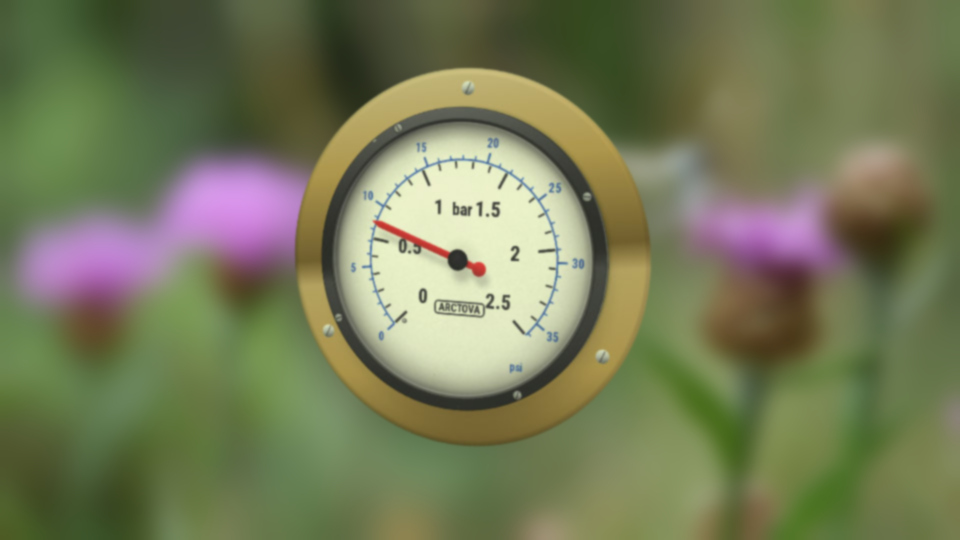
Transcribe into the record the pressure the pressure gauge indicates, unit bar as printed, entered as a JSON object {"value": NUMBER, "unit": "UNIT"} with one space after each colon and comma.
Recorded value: {"value": 0.6, "unit": "bar"}
